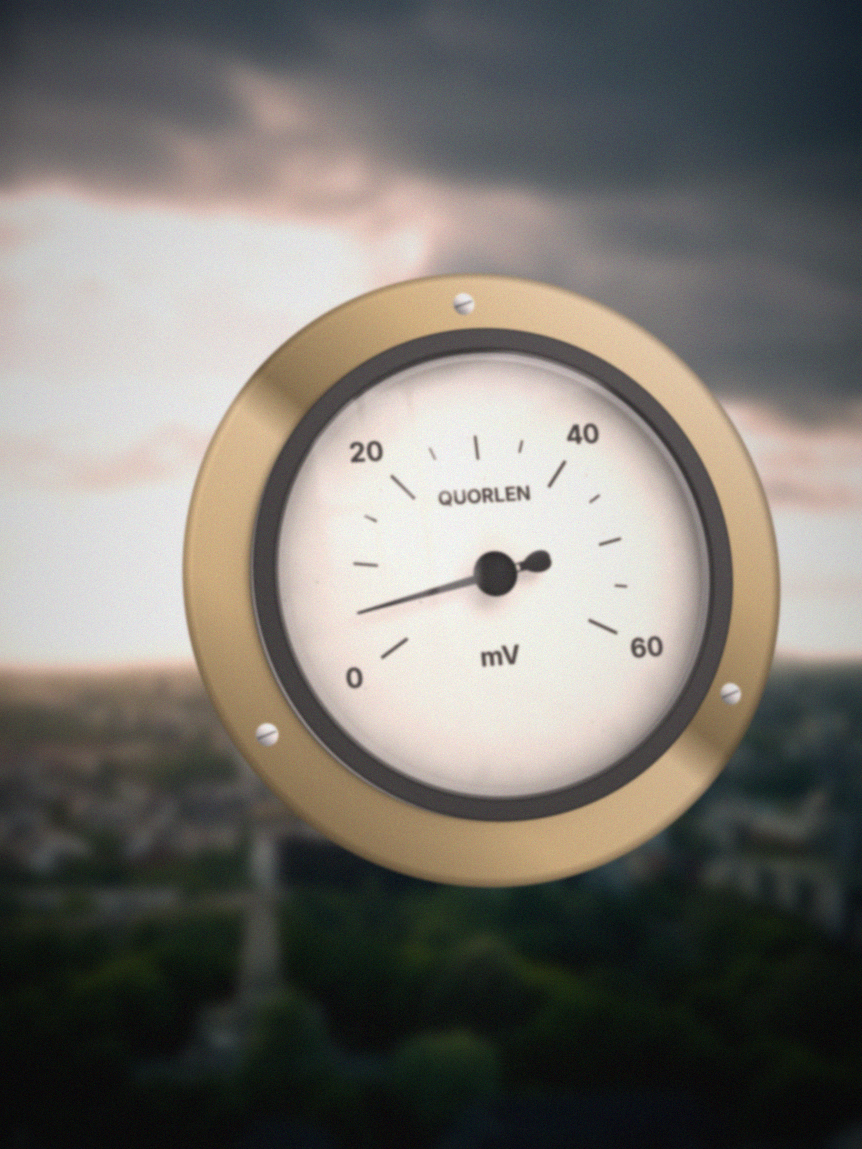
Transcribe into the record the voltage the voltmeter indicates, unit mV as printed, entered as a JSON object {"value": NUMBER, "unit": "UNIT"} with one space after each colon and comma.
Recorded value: {"value": 5, "unit": "mV"}
